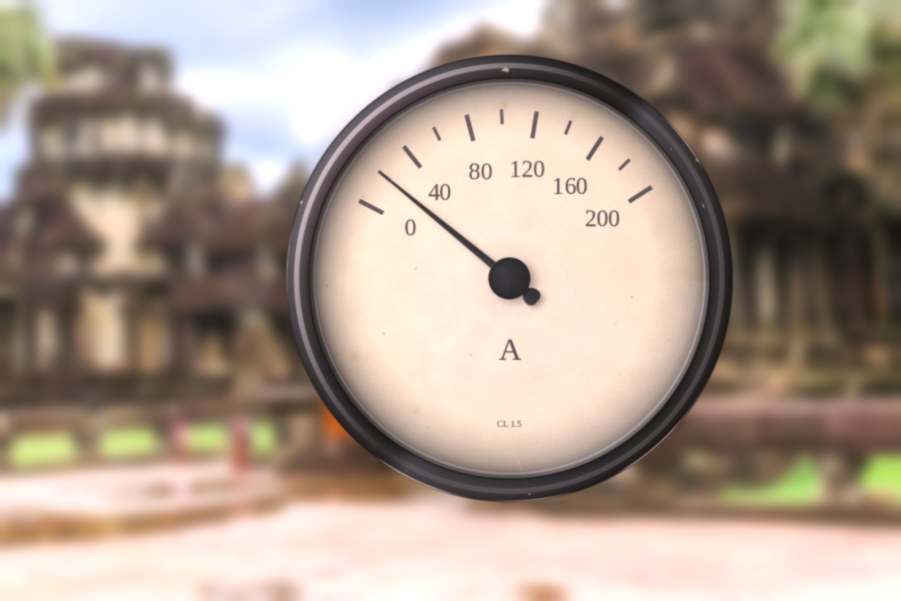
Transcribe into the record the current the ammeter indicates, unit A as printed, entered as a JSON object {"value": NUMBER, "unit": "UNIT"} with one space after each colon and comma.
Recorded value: {"value": 20, "unit": "A"}
